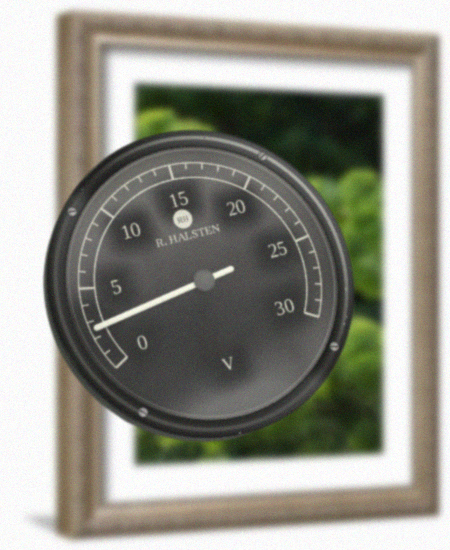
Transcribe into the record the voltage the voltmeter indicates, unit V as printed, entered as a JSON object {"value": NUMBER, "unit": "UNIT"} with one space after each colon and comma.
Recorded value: {"value": 2.5, "unit": "V"}
